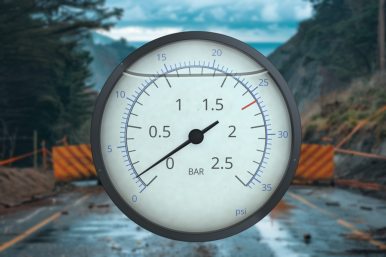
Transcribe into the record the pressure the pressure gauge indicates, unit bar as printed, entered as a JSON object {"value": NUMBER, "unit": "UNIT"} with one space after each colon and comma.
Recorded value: {"value": 0.1, "unit": "bar"}
